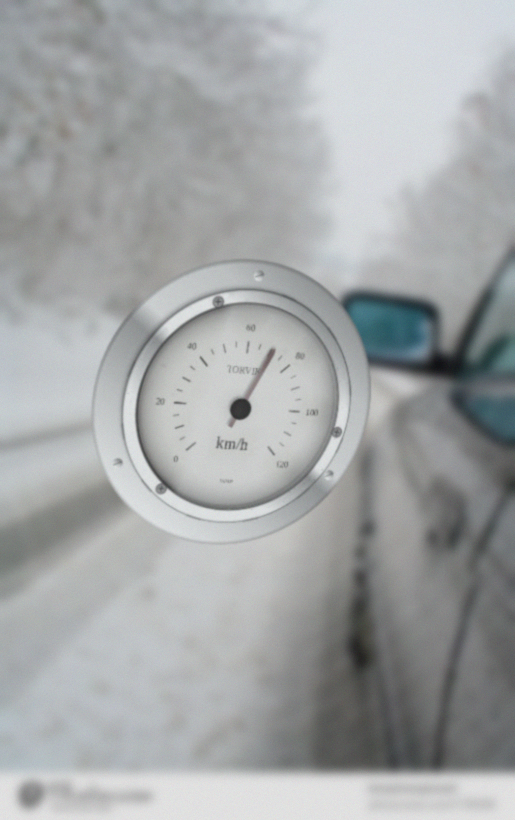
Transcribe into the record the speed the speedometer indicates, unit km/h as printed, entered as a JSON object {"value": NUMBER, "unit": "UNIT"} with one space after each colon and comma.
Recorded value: {"value": 70, "unit": "km/h"}
